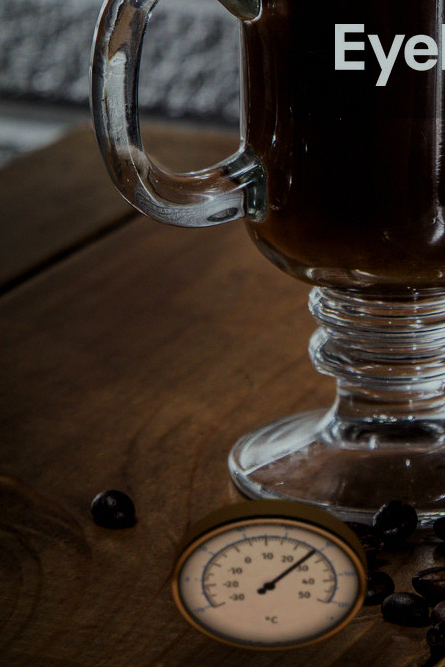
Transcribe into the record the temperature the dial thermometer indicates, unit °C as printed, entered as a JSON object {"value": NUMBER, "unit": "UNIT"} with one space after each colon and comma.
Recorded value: {"value": 25, "unit": "°C"}
